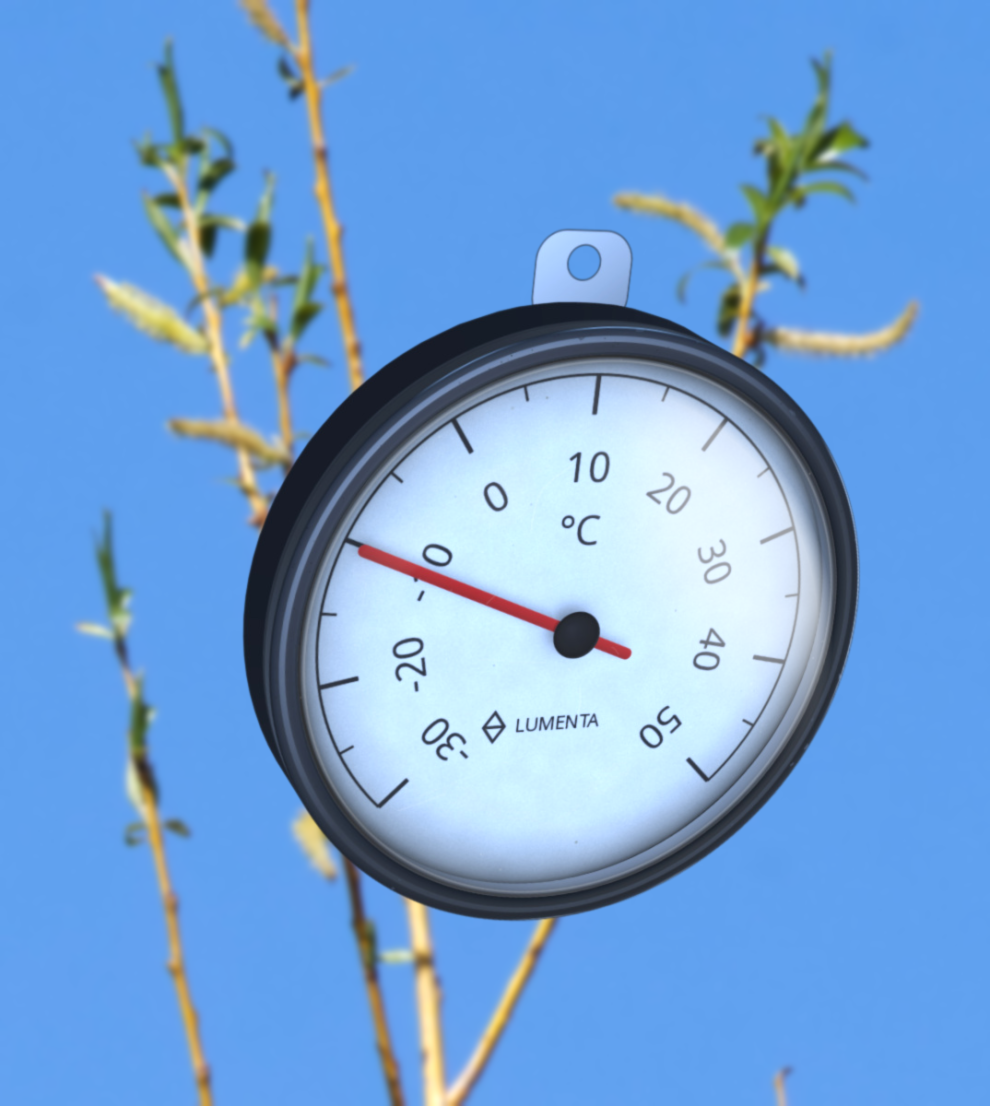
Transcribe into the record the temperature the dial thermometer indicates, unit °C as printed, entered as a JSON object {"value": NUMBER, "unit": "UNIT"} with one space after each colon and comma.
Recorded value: {"value": -10, "unit": "°C"}
